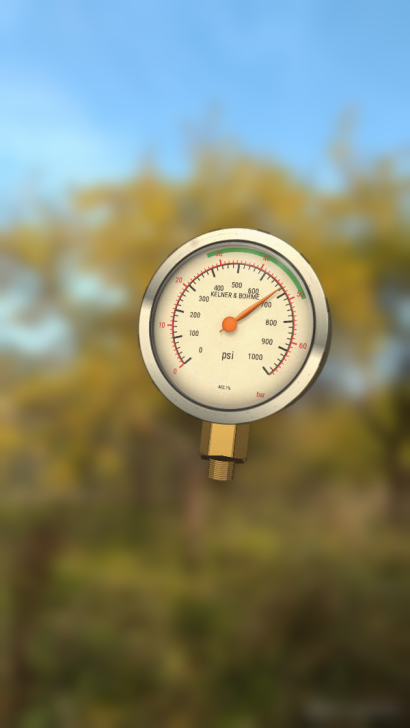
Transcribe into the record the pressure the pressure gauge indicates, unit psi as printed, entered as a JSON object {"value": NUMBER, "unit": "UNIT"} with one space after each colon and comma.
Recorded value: {"value": 680, "unit": "psi"}
